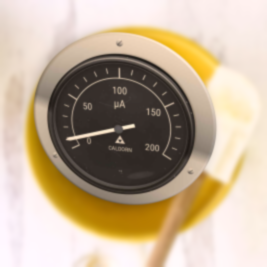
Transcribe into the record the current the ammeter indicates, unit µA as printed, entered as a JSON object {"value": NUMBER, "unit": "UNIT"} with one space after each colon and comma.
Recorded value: {"value": 10, "unit": "µA"}
